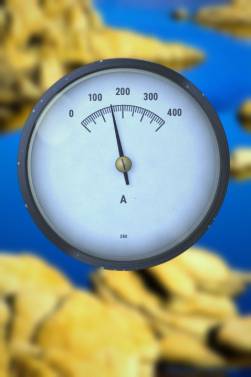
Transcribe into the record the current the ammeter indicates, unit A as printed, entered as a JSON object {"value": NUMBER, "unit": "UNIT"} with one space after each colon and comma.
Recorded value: {"value": 150, "unit": "A"}
